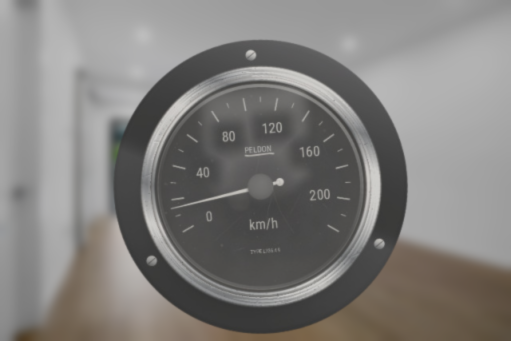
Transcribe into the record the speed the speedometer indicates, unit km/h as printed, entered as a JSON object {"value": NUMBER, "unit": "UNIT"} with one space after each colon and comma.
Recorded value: {"value": 15, "unit": "km/h"}
